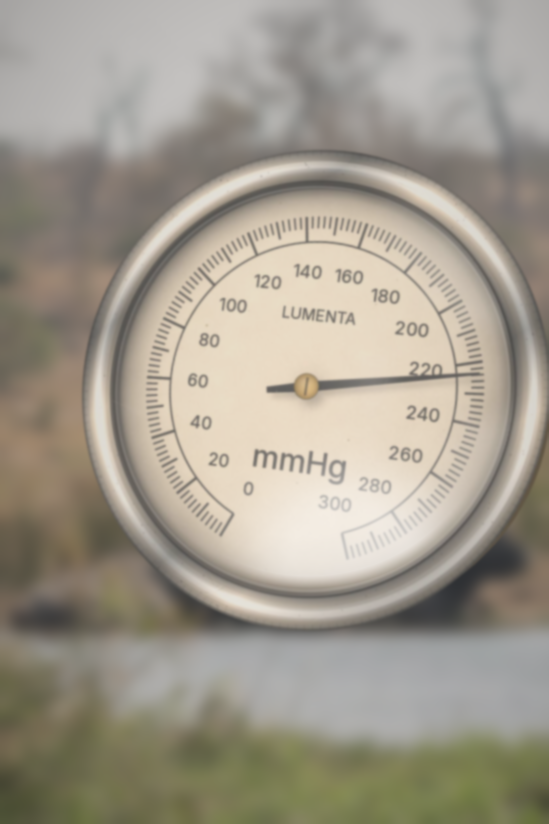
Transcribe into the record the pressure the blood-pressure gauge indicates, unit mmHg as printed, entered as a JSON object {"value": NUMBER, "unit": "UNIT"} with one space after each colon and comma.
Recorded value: {"value": 224, "unit": "mmHg"}
